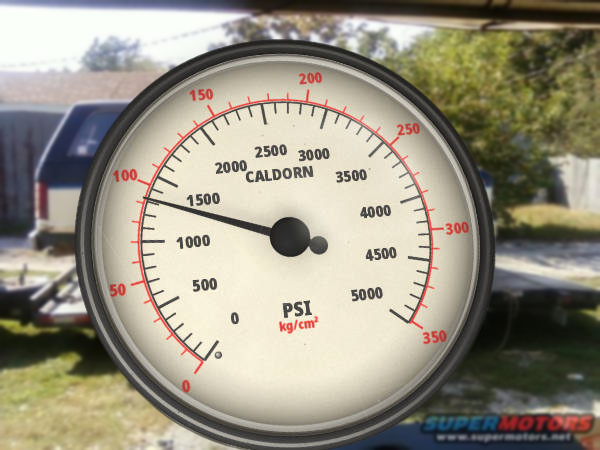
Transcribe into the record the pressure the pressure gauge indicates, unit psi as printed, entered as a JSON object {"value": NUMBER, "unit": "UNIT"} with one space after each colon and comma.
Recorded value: {"value": 1300, "unit": "psi"}
